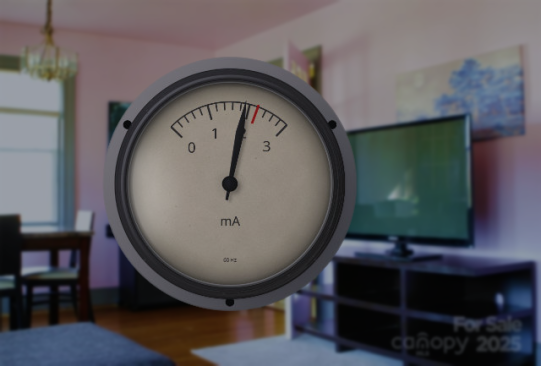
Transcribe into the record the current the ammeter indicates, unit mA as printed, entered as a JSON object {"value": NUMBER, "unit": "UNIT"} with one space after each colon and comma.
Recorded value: {"value": 1.9, "unit": "mA"}
